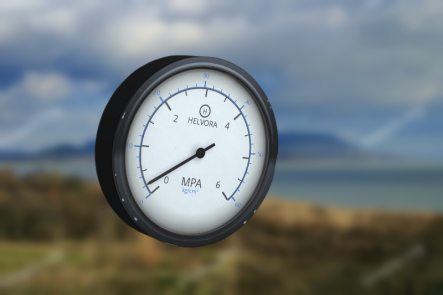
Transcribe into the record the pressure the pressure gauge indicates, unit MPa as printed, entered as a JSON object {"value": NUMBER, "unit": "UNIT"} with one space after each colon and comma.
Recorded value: {"value": 0.25, "unit": "MPa"}
